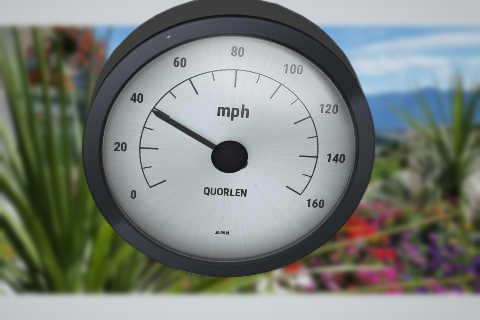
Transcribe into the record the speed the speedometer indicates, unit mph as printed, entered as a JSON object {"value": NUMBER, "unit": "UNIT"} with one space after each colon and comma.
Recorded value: {"value": 40, "unit": "mph"}
